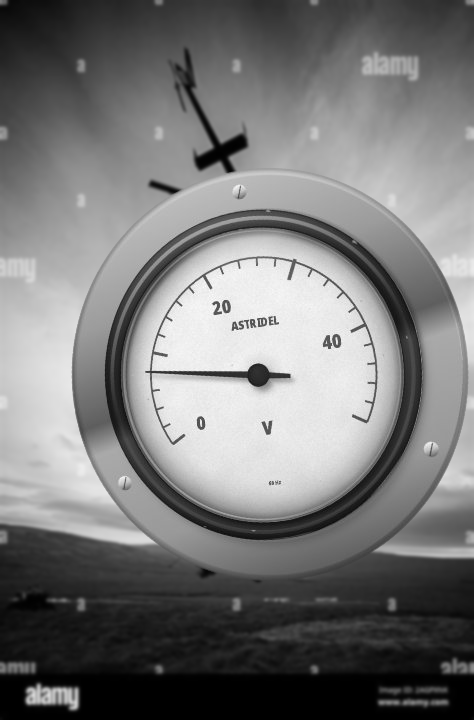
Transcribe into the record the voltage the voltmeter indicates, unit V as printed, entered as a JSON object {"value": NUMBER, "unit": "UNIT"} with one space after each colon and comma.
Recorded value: {"value": 8, "unit": "V"}
